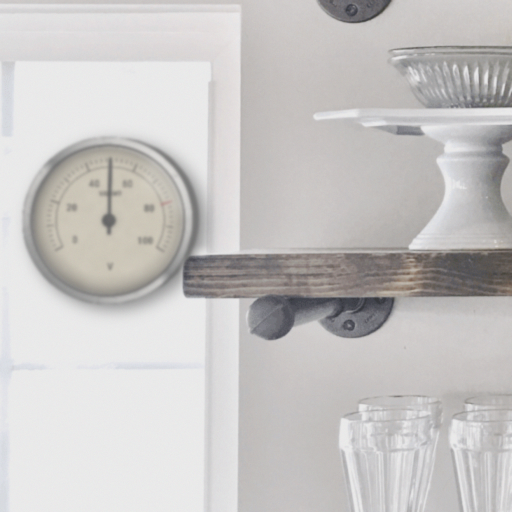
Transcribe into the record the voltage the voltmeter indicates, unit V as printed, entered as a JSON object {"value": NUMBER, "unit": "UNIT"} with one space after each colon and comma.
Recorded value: {"value": 50, "unit": "V"}
